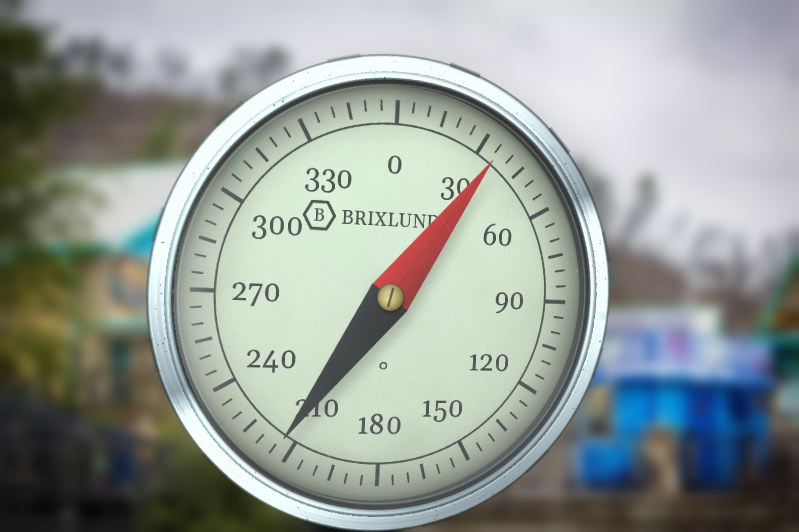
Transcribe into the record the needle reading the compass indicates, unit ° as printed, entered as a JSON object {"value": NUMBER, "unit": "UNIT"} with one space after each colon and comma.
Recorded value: {"value": 35, "unit": "°"}
